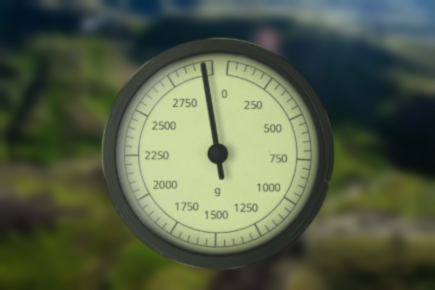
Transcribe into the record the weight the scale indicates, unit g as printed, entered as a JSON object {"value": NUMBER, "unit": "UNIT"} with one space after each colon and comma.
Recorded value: {"value": 2950, "unit": "g"}
